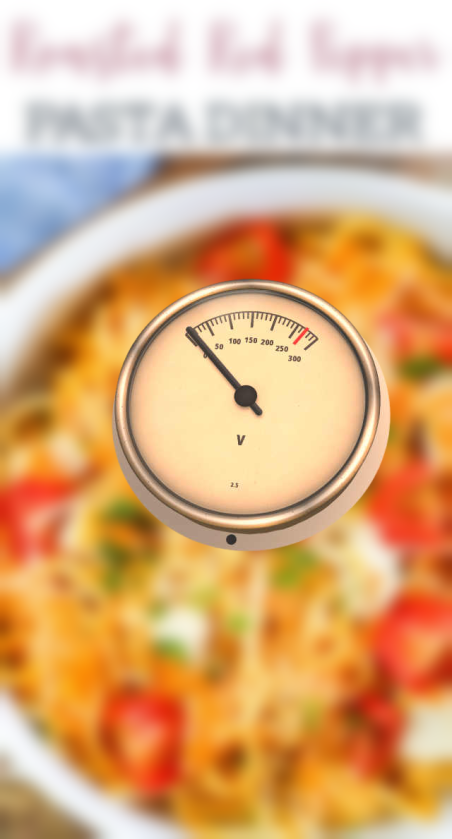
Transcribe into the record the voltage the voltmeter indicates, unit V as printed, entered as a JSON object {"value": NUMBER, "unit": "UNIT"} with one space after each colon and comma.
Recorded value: {"value": 10, "unit": "V"}
